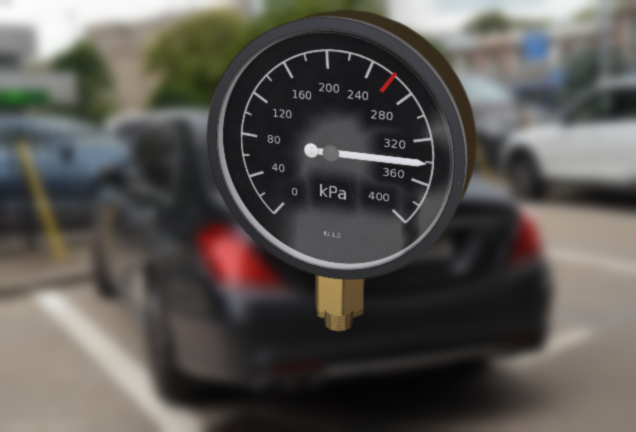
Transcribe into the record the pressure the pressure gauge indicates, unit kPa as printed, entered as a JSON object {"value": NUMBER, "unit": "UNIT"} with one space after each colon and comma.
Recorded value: {"value": 340, "unit": "kPa"}
